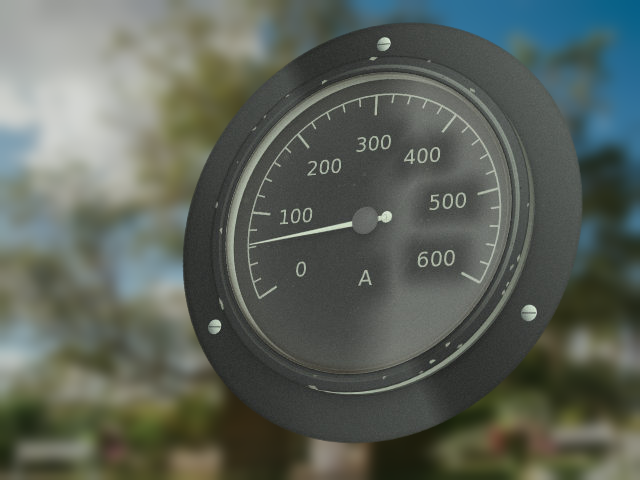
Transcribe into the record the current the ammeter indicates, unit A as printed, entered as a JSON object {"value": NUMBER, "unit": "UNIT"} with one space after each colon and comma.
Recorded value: {"value": 60, "unit": "A"}
